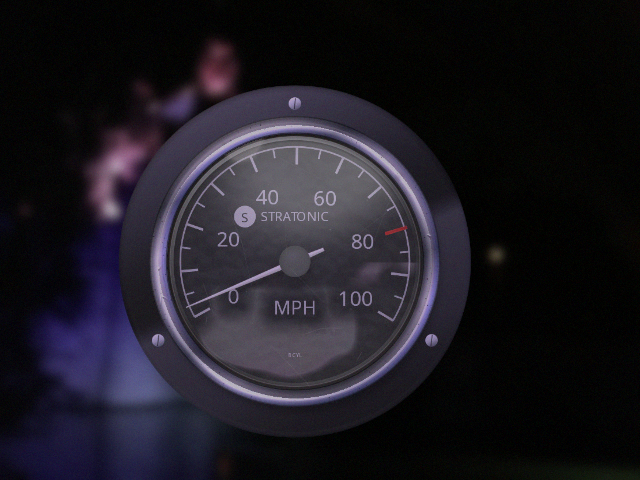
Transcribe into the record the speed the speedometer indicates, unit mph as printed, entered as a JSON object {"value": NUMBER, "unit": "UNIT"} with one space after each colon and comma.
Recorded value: {"value": 2.5, "unit": "mph"}
